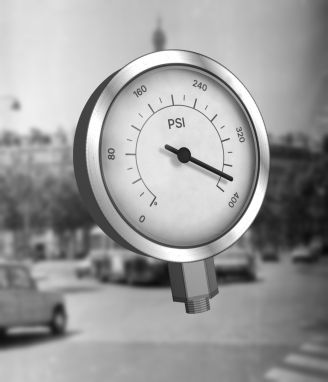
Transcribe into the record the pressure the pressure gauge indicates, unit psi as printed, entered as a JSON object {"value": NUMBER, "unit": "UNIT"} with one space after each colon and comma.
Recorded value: {"value": 380, "unit": "psi"}
